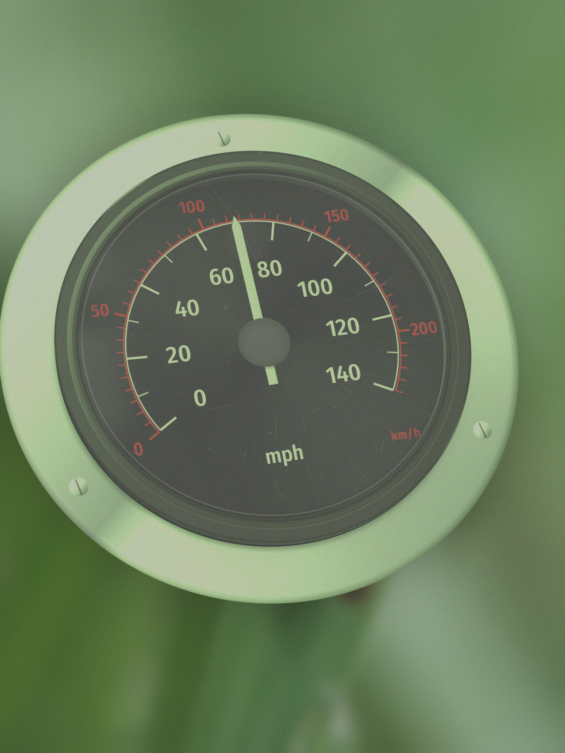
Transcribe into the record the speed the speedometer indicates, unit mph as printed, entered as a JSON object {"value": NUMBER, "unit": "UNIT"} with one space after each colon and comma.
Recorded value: {"value": 70, "unit": "mph"}
